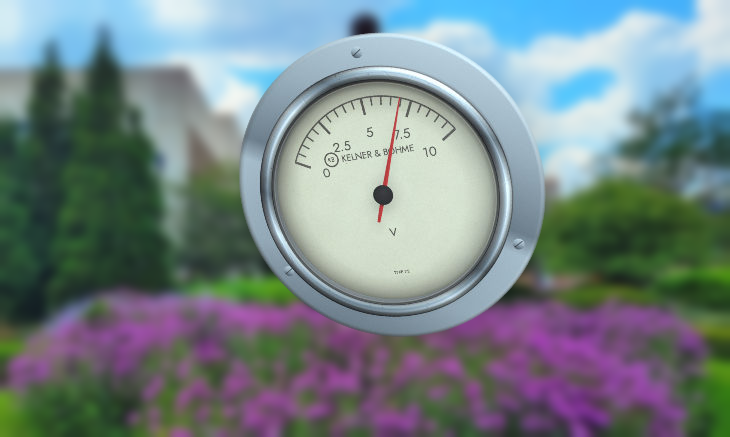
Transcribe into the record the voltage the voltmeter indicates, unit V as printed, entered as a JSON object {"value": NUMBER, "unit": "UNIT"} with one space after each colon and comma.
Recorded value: {"value": 7, "unit": "V"}
